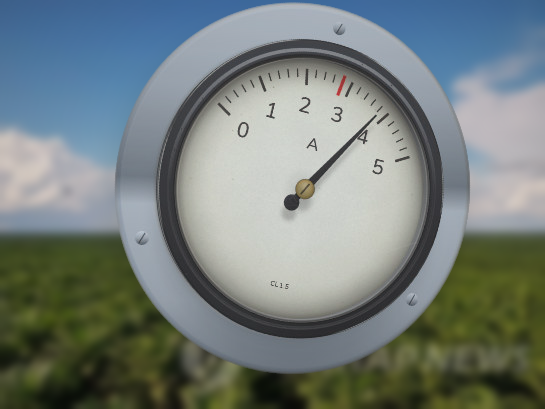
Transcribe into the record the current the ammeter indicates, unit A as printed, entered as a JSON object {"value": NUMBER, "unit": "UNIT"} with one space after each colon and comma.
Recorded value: {"value": 3.8, "unit": "A"}
